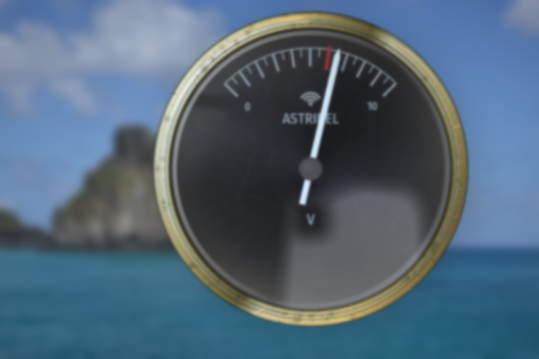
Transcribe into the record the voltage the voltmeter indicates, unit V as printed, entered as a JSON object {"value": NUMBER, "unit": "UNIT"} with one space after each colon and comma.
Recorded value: {"value": 6.5, "unit": "V"}
